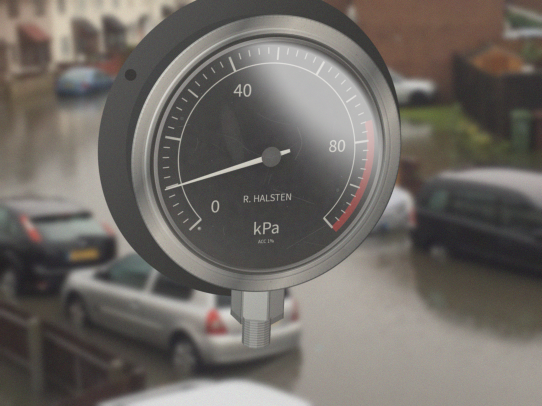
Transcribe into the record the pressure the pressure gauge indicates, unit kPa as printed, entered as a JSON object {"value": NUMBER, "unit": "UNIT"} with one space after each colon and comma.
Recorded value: {"value": 10, "unit": "kPa"}
